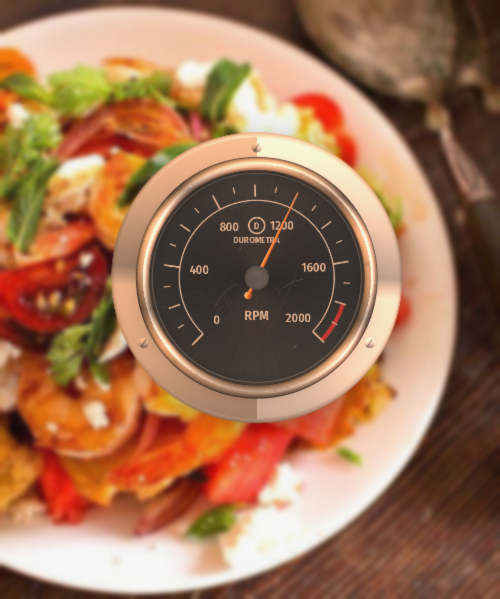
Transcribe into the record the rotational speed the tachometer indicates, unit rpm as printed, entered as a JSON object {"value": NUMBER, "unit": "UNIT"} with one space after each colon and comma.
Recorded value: {"value": 1200, "unit": "rpm"}
